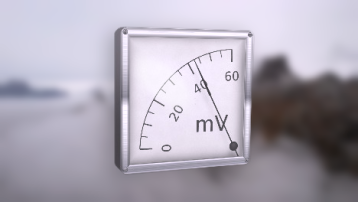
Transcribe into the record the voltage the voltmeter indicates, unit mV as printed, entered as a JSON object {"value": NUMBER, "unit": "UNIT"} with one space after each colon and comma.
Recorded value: {"value": 42.5, "unit": "mV"}
